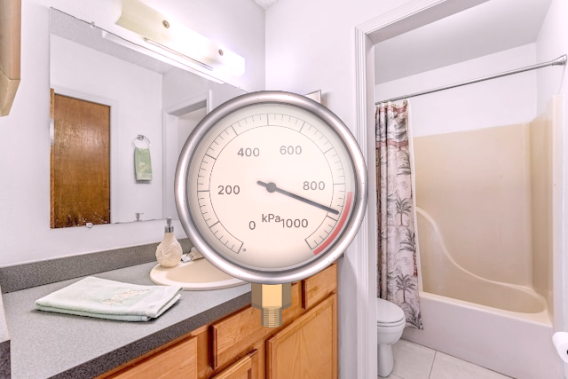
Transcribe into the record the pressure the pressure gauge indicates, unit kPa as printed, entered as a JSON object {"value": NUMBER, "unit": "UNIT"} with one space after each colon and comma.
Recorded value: {"value": 880, "unit": "kPa"}
